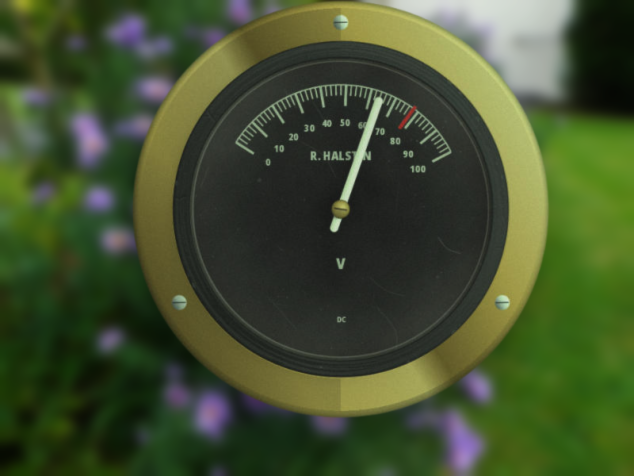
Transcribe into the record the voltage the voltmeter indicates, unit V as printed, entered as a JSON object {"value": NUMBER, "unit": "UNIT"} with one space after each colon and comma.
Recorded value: {"value": 64, "unit": "V"}
